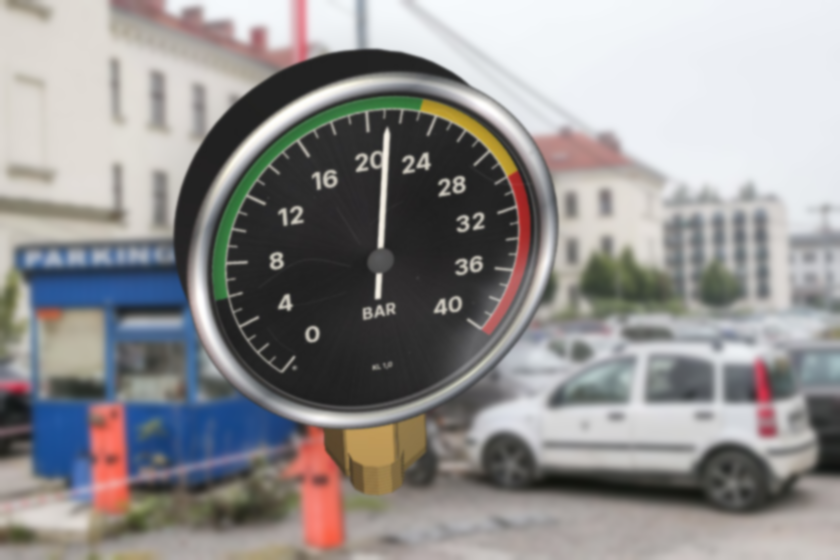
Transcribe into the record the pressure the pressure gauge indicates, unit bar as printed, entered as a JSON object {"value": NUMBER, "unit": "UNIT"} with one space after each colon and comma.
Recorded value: {"value": 21, "unit": "bar"}
